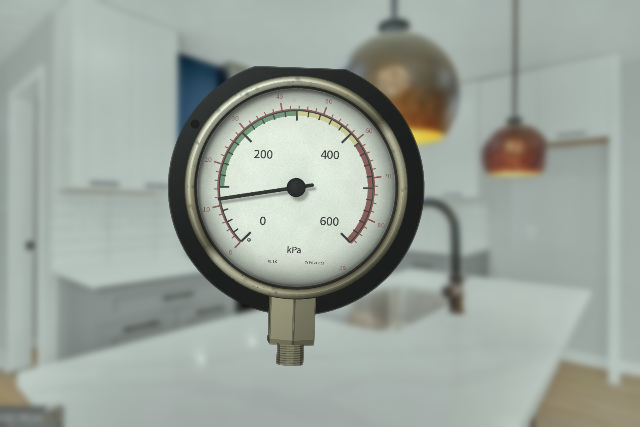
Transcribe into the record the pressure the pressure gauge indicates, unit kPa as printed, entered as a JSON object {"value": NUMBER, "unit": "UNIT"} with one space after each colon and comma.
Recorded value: {"value": 80, "unit": "kPa"}
